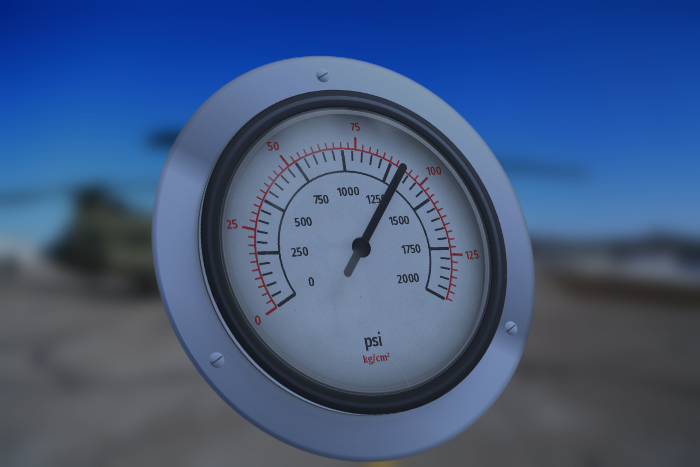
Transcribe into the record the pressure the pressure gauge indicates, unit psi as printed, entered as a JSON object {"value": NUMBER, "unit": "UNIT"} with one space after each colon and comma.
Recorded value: {"value": 1300, "unit": "psi"}
